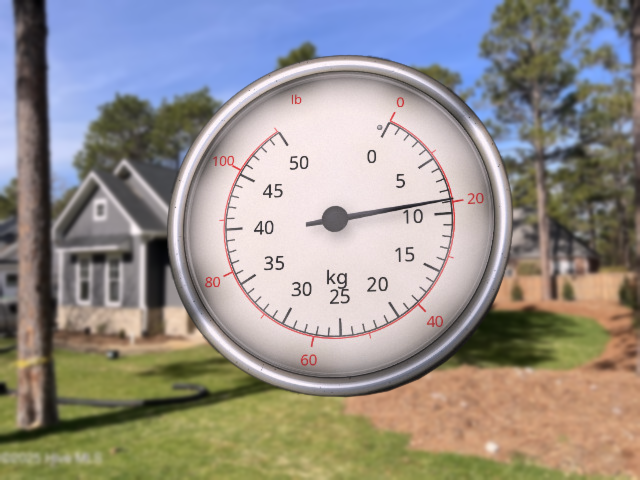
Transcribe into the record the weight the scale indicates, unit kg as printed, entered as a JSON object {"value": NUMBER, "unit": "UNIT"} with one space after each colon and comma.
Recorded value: {"value": 9, "unit": "kg"}
